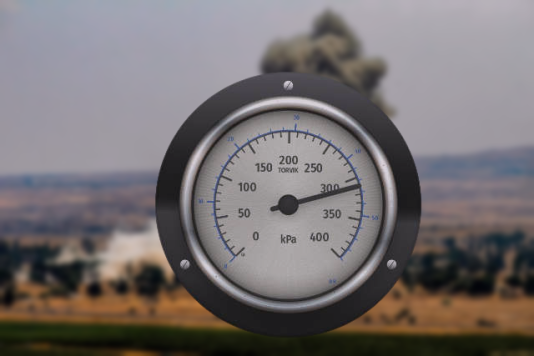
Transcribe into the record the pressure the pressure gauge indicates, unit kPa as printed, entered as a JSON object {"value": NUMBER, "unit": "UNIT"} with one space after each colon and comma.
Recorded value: {"value": 310, "unit": "kPa"}
